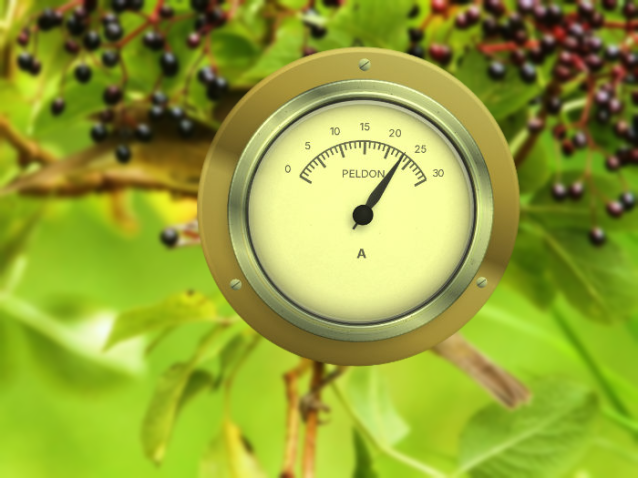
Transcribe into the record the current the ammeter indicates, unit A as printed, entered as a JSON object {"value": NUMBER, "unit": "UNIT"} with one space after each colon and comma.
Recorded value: {"value": 23, "unit": "A"}
